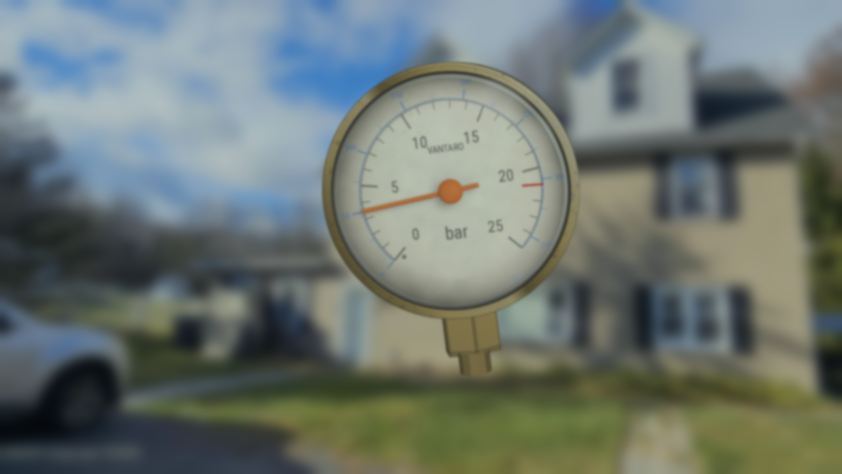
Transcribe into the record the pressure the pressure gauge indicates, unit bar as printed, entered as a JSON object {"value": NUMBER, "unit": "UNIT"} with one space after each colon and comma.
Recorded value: {"value": 3.5, "unit": "bar"}
